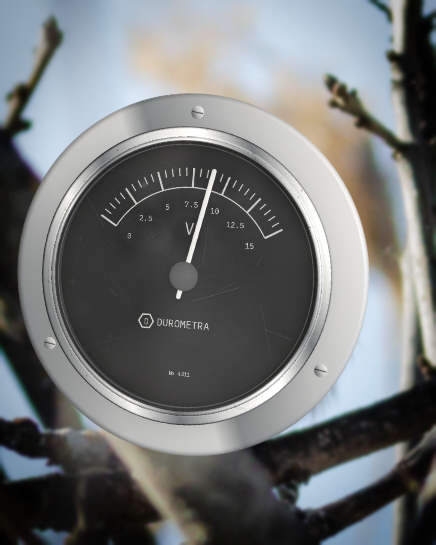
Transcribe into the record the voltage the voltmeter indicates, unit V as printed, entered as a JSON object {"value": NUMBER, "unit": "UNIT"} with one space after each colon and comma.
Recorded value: {"value": 9, "unit": "V"}
